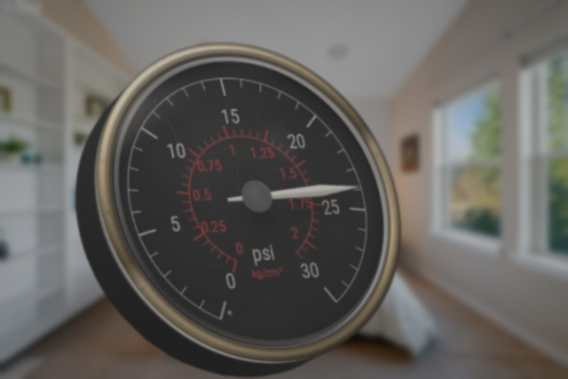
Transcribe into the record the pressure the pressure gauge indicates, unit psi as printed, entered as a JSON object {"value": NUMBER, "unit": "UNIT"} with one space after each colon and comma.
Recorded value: {"value": 24, "unit": "psi"}
